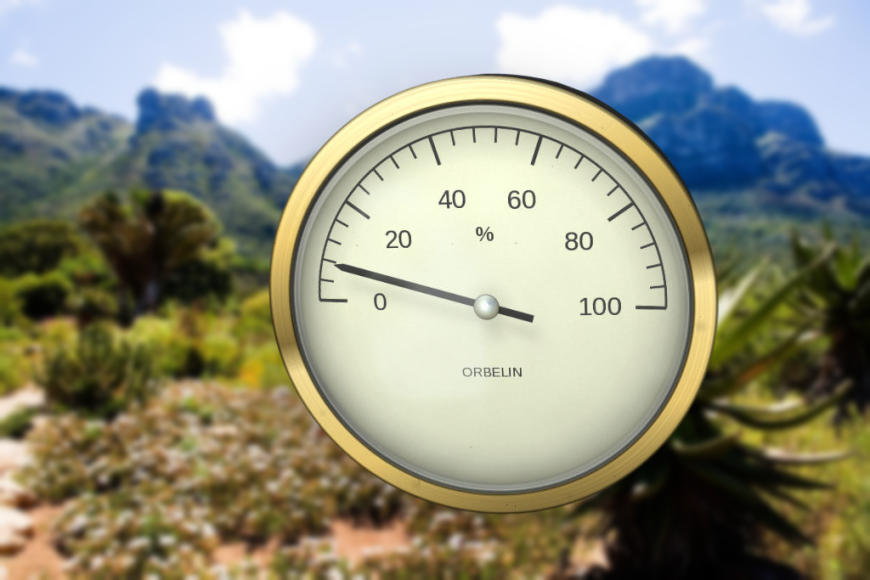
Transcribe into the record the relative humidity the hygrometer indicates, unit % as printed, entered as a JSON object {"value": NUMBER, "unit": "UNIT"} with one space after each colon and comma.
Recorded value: {"value": 8, "unit": "%"}
